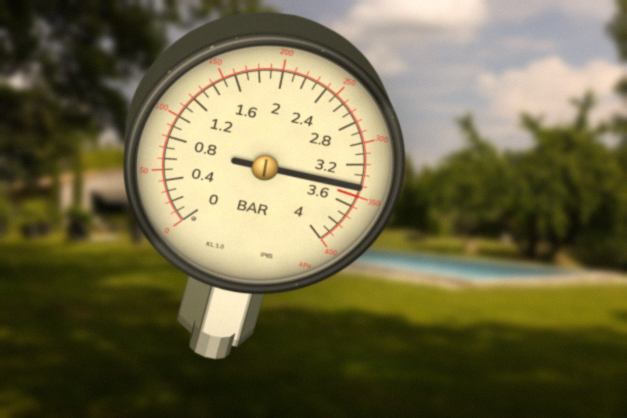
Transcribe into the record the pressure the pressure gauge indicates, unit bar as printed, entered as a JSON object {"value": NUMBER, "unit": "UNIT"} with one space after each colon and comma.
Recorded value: {"value": 3.4, "unit": "bar"}
